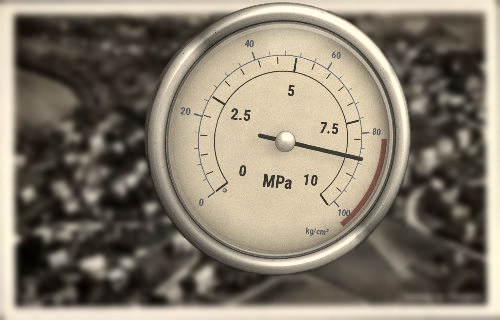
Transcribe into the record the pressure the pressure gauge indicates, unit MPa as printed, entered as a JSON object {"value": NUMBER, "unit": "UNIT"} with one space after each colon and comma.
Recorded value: {"value": 8.5, "unit": "MPa"}
